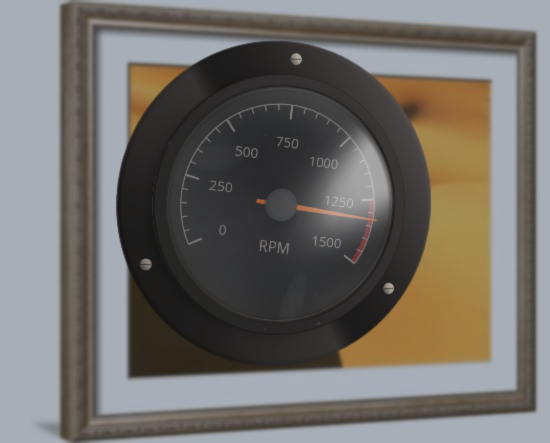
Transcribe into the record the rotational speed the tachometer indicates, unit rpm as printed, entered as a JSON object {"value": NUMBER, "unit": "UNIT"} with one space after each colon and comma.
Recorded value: {"value": 1325, "unit": "rpm"}
